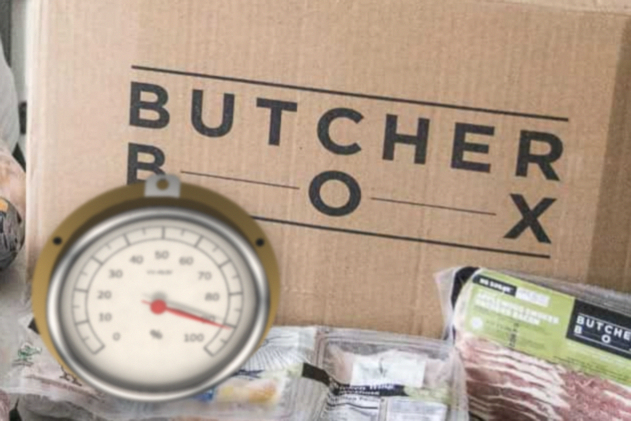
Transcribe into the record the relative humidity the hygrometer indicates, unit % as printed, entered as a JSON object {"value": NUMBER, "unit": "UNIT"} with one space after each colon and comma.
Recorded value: {"value": 90, "unit": "%"}
